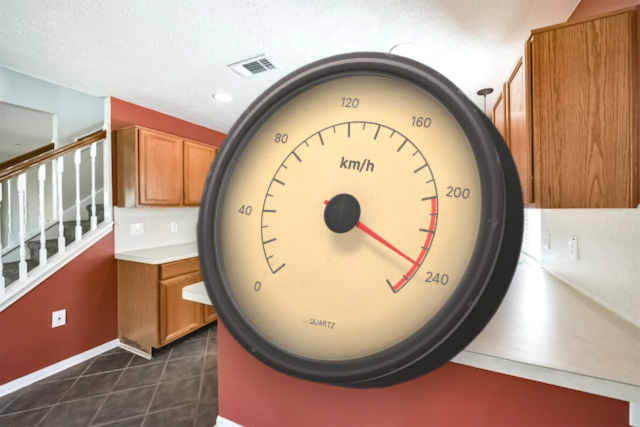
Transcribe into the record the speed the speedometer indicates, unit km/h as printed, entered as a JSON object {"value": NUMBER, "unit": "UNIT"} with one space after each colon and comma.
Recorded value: {"value": 240, "unit": "km/h"}
